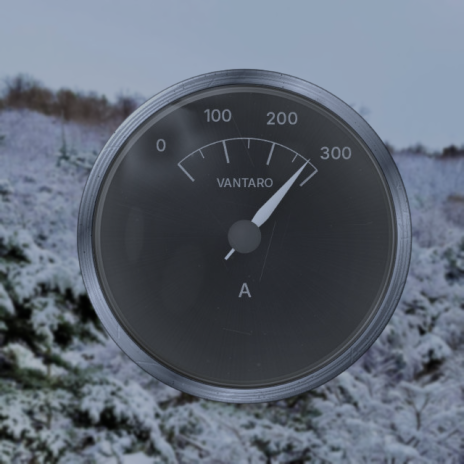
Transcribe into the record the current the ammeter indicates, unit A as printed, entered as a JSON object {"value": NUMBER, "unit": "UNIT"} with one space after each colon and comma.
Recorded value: {"value": 275, "unit": "A"}
